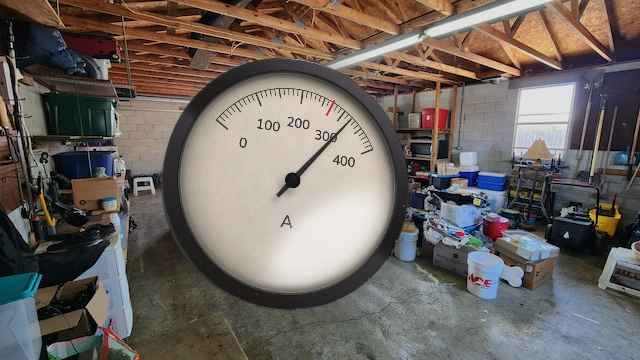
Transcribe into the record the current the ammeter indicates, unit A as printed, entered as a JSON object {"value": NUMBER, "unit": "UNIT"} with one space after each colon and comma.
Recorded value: {"value": 320, "unit": "A"}
